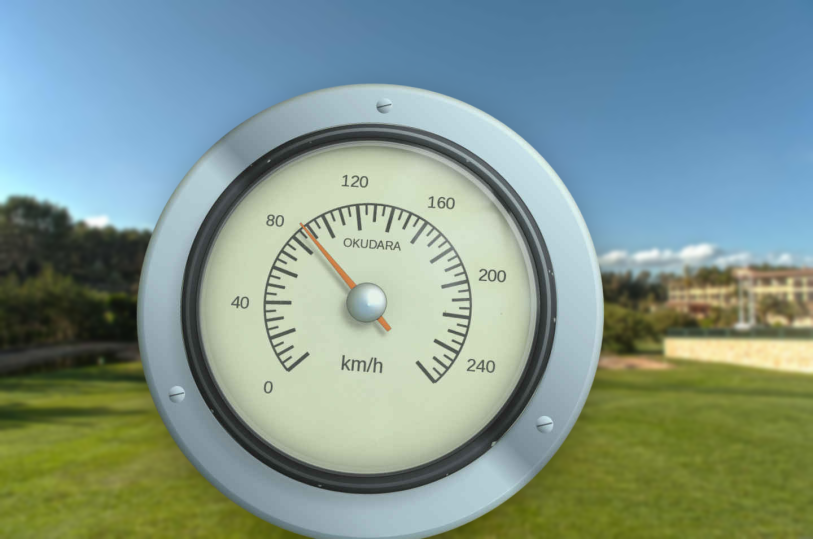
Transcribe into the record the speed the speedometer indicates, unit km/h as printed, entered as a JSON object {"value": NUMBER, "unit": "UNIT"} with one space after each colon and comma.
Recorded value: {"value": 87.5, "unit": "km/h"}
